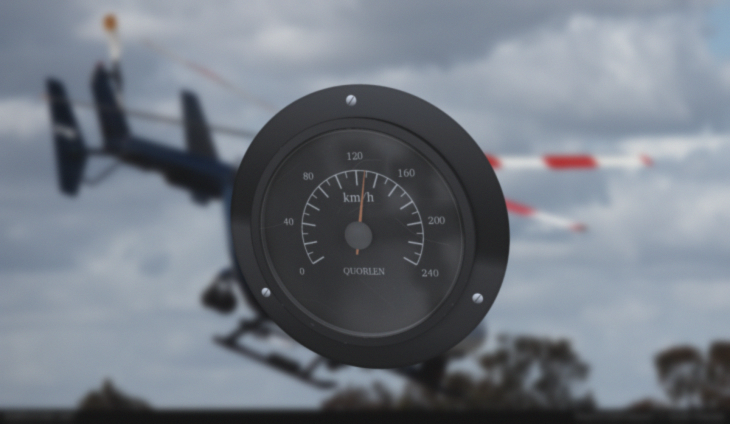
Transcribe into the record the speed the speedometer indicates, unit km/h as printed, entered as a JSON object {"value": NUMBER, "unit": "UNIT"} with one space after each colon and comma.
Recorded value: {"value": 130, "unit": "km/h"}
